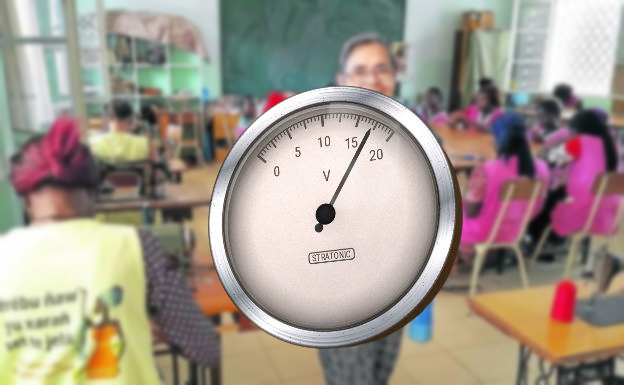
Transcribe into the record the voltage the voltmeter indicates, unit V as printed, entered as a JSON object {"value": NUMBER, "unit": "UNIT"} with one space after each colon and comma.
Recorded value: {"value": 17.5, "unit": "V"}
